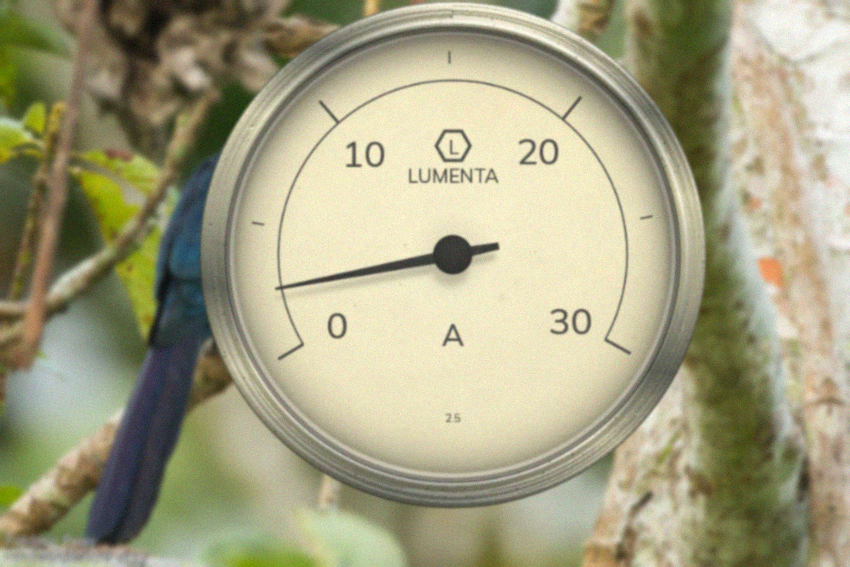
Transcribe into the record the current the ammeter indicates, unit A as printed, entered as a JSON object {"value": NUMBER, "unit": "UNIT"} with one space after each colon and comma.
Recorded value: {"value": 2.5, "unit": "A"}
